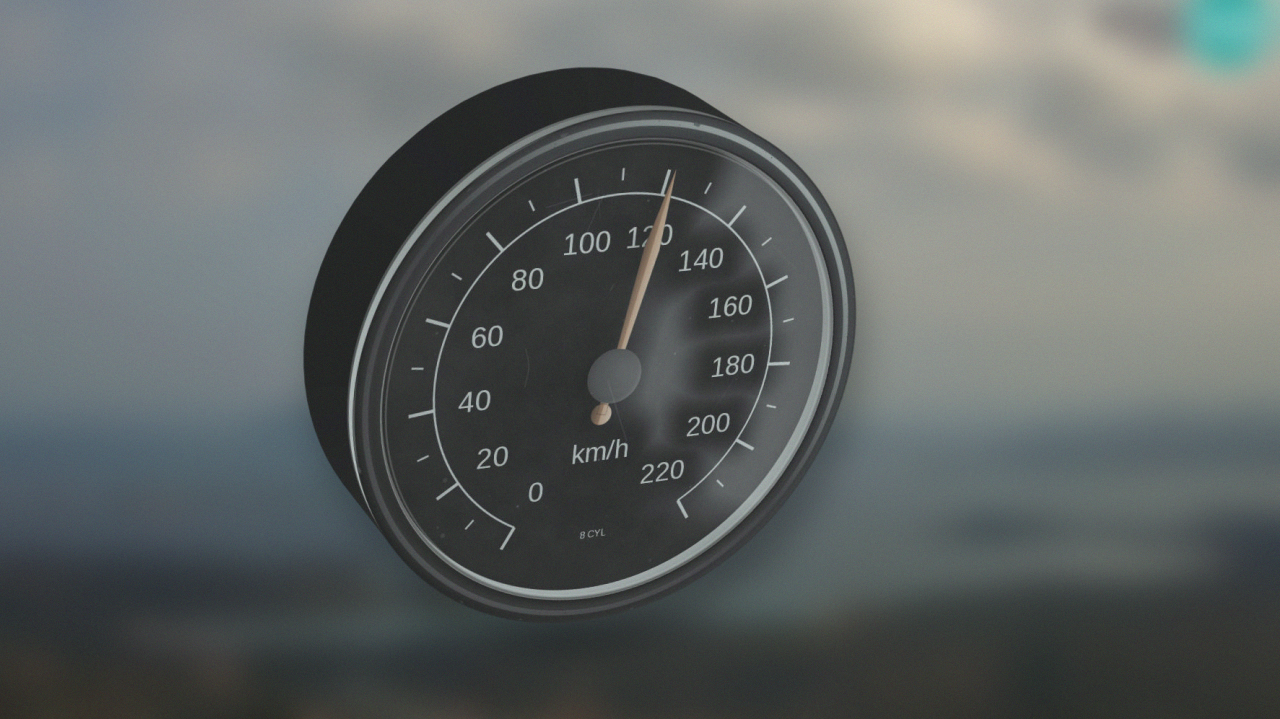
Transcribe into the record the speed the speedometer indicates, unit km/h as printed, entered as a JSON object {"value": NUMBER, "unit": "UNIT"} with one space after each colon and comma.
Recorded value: {"value": 120, "unit": "km/h"}
